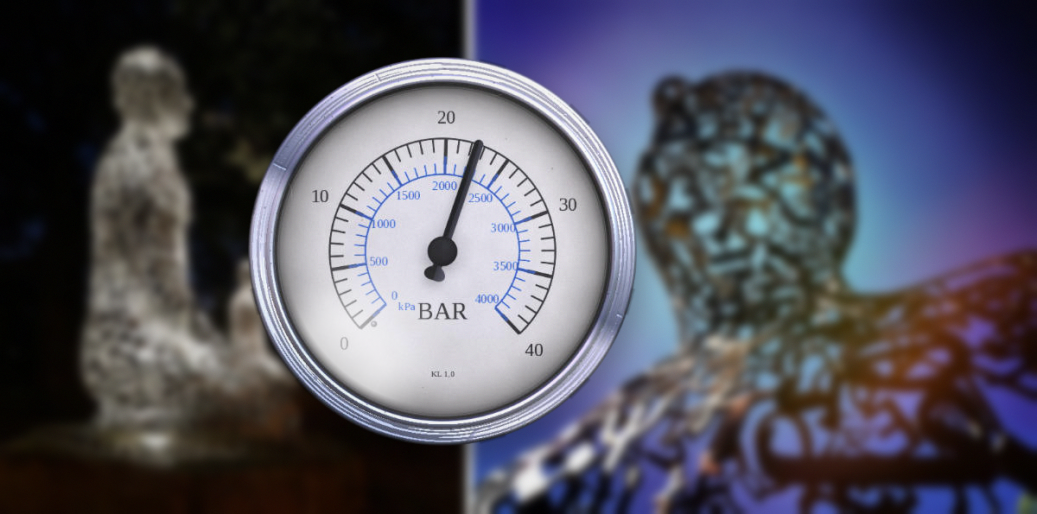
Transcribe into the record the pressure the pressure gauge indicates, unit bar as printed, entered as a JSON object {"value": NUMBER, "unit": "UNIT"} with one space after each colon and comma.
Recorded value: {"value": 22.5, "unit": "bar"}
